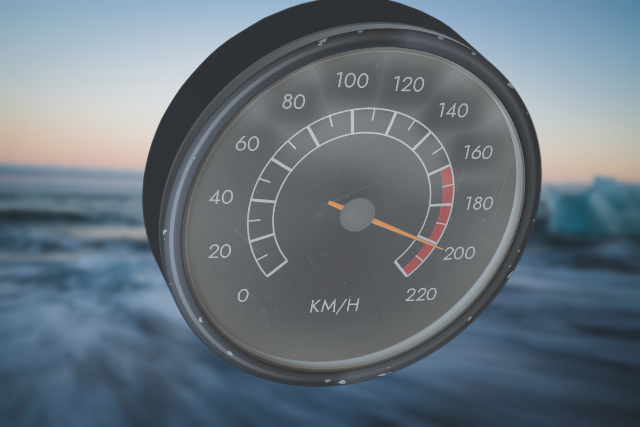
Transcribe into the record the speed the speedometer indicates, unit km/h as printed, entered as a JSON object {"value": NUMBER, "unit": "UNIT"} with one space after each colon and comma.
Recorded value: {"value": 200, "unit": "km/h"}
